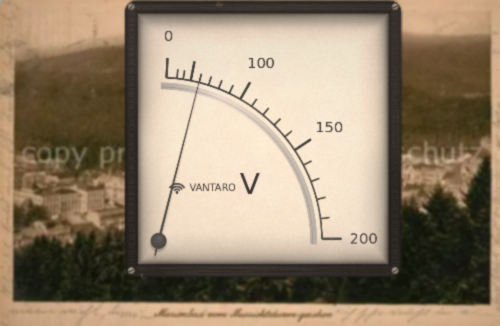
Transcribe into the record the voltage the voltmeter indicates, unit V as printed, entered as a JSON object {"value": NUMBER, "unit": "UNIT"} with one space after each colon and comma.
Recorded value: {"value": 60, "unit": "V"}
